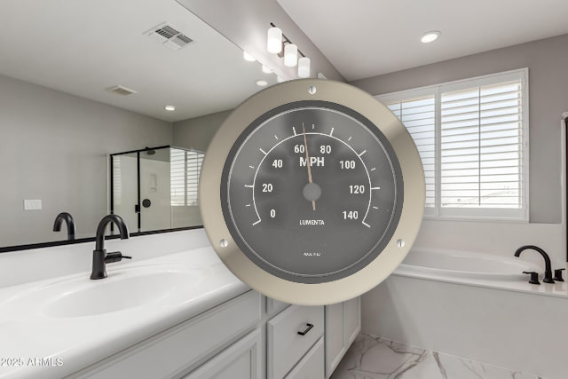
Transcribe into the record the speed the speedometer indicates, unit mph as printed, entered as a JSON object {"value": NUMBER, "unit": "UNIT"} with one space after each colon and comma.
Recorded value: {"value": 65, "unit": "mph"}
